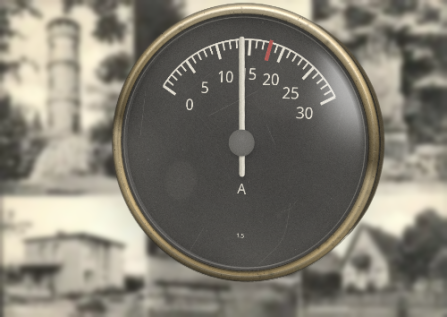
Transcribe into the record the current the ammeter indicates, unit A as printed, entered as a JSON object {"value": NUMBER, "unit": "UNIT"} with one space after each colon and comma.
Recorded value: {"value": 14, "unit": "A"}
